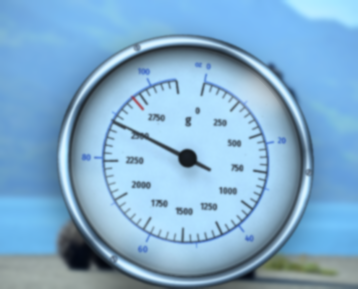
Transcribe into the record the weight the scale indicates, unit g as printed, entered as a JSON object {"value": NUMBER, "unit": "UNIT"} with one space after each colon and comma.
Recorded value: {"value": 2500, "unit": "g"}
